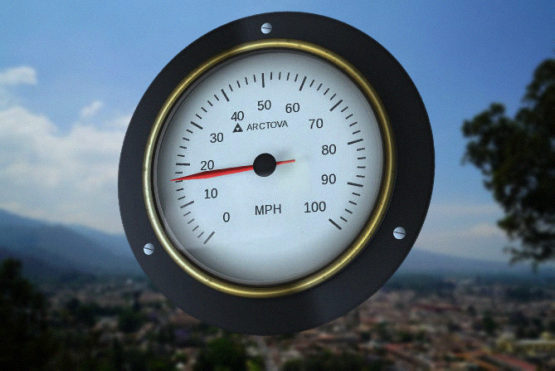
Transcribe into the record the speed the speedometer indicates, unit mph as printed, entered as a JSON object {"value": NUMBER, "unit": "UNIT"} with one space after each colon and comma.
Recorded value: {"value": 16, "unit": "mph"}
